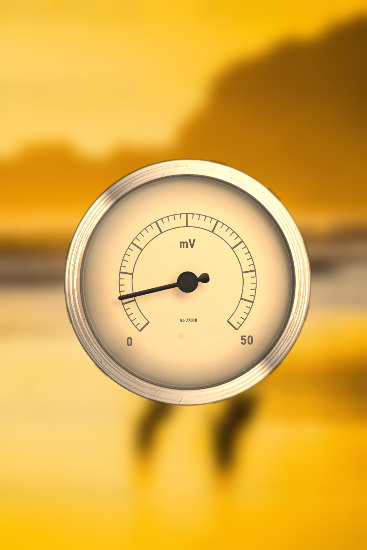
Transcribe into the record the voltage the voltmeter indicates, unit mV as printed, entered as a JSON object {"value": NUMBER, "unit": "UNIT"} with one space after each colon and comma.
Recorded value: {"value": 6, "unit": "mV"}
